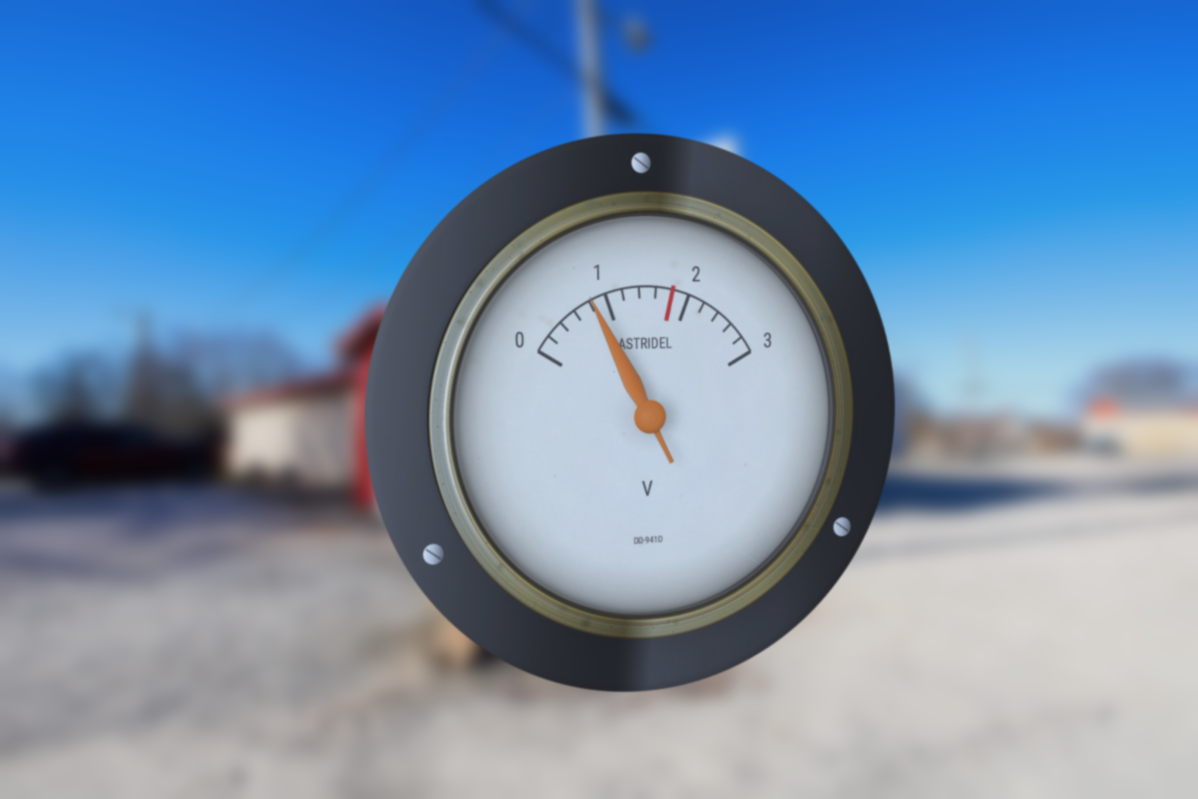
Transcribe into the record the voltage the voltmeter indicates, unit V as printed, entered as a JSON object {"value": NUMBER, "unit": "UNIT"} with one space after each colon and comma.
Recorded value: {"value": 0.8, "unit": "V"}
